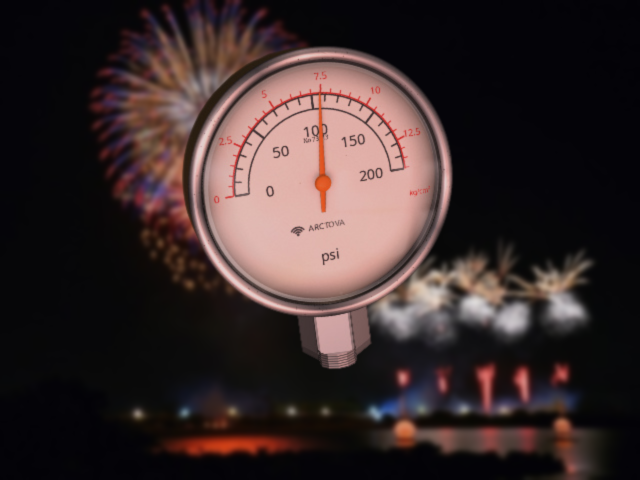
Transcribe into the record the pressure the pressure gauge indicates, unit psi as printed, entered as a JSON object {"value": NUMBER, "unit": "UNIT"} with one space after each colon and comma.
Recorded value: {"value": 105, "unit": "psi"}
